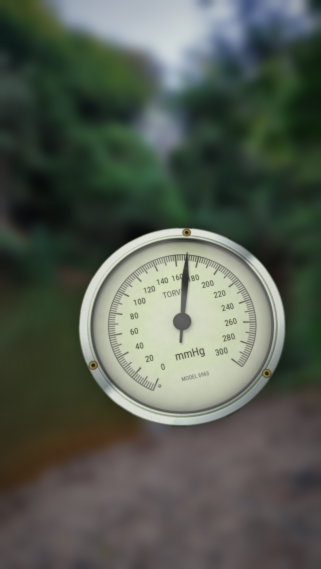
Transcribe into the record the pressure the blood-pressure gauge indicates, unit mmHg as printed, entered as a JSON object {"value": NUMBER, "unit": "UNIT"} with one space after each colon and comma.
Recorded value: {"value": 170, "unit": "mmHg"}
